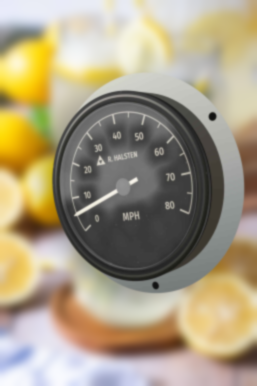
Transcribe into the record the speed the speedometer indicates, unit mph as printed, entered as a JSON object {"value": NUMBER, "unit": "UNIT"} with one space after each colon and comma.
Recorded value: {"value": 5, "unit": "mph"}
